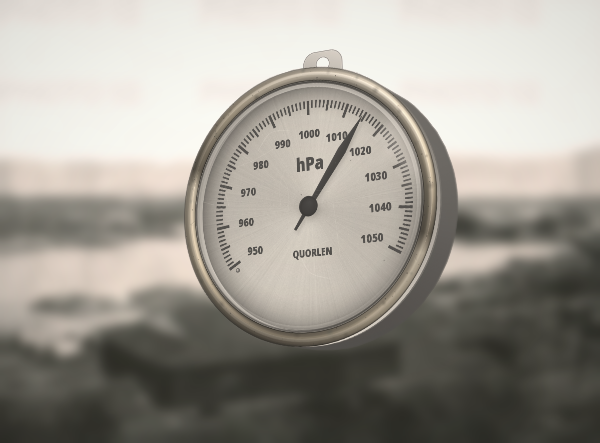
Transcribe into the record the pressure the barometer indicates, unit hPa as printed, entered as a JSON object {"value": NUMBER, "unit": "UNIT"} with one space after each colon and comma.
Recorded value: {"value": 1015, "unit": "hPa"}
